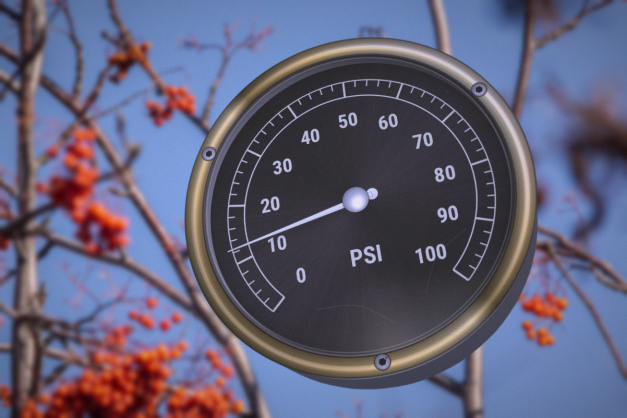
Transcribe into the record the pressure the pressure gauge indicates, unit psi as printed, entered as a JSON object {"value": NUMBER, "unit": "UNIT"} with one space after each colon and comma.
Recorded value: {"value": 12, "unit": "psi"}
